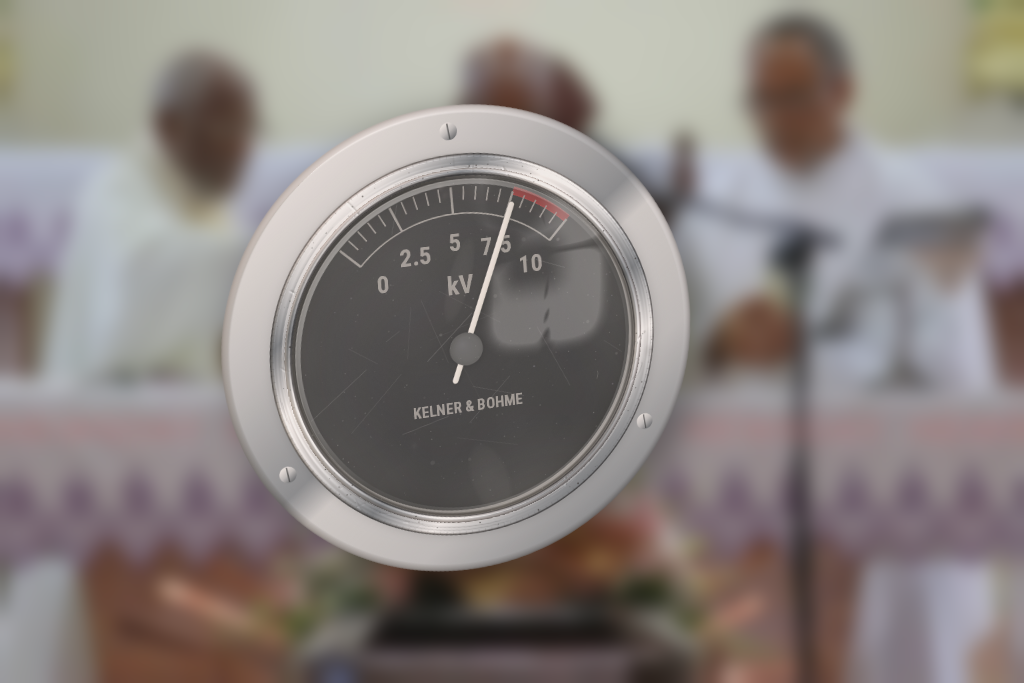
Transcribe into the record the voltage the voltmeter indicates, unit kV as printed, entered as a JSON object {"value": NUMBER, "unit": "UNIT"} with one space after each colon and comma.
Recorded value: {"value": 7.5, "unit": "kV"}
